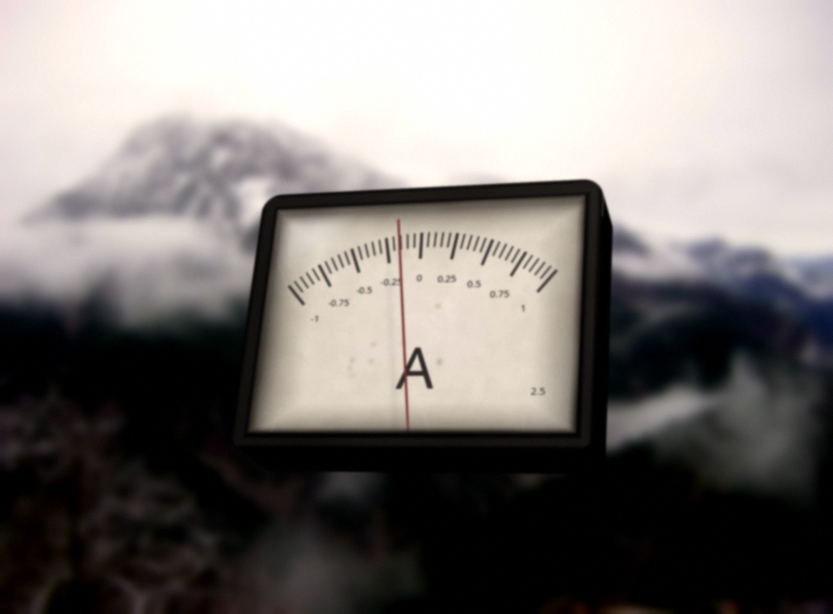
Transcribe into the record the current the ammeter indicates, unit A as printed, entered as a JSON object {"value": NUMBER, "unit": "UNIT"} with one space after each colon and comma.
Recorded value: {"value": -0.15, "unit": "A"}
